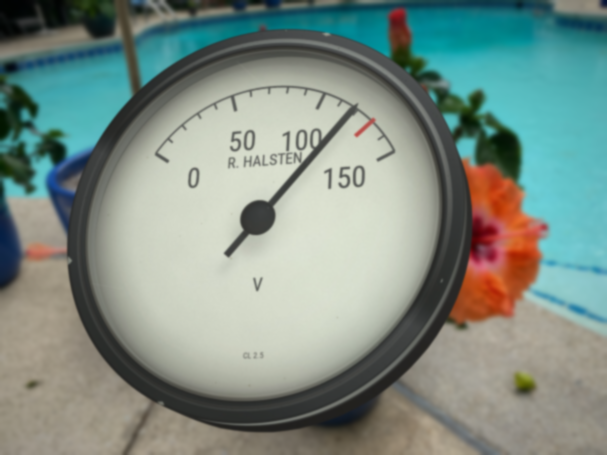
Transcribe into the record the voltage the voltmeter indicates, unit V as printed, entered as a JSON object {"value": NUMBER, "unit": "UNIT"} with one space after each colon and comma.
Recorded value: {"value": 120, "unit": "V"}
